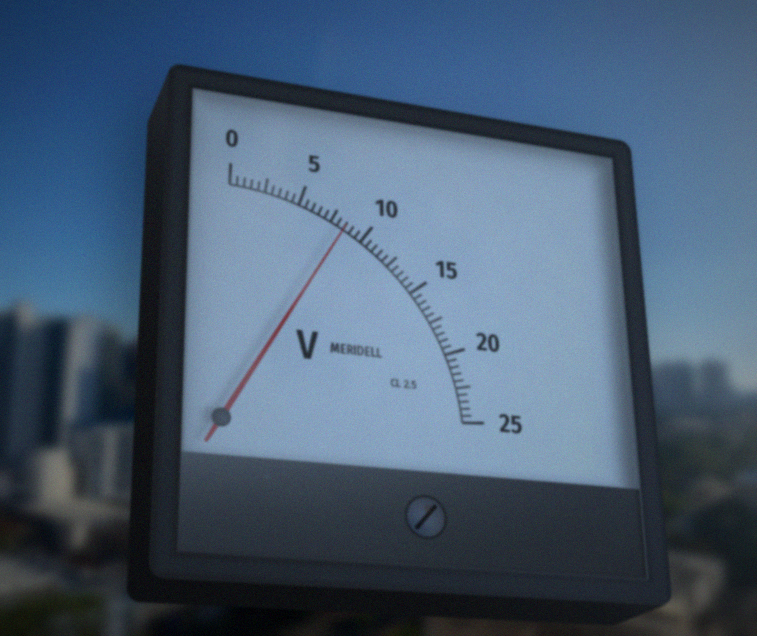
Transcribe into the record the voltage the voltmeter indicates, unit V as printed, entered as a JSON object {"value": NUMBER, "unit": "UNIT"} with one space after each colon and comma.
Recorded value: {"value": 8.5, "unit": "V"}
